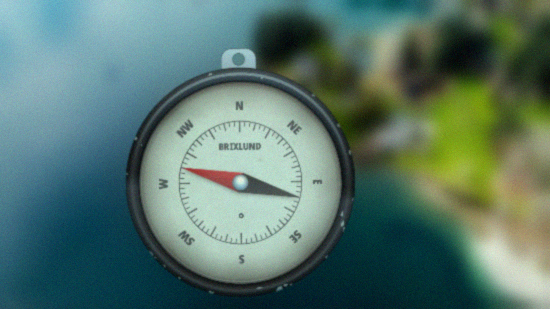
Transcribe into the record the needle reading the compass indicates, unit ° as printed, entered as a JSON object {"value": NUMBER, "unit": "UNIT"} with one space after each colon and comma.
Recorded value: {"value": 285, "unit": "°"}
